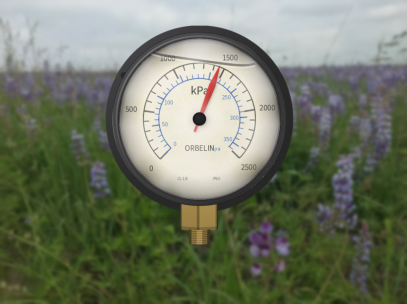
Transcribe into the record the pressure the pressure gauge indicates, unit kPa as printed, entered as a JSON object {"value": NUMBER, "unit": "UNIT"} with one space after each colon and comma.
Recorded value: {"value": 1450, "unit": "kPa"}
